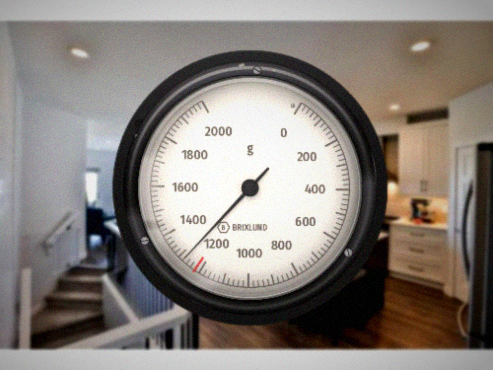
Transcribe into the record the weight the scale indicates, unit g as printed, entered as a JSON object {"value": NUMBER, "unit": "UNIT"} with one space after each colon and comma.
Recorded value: {"value": 1280, "unit": "g"}
